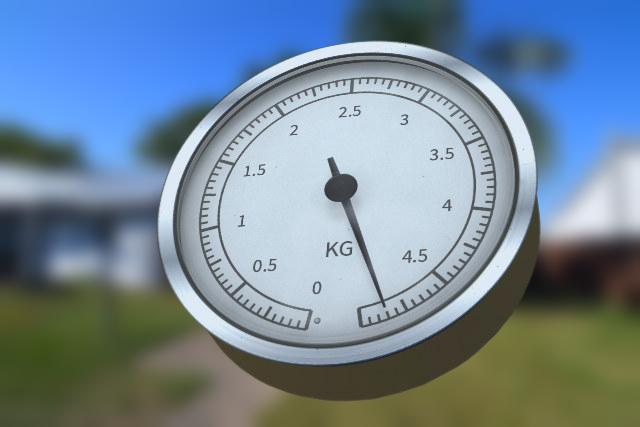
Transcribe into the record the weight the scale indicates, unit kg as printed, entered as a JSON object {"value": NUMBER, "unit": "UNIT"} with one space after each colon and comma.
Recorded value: {"value": 4.85, "unit": "kg"}
